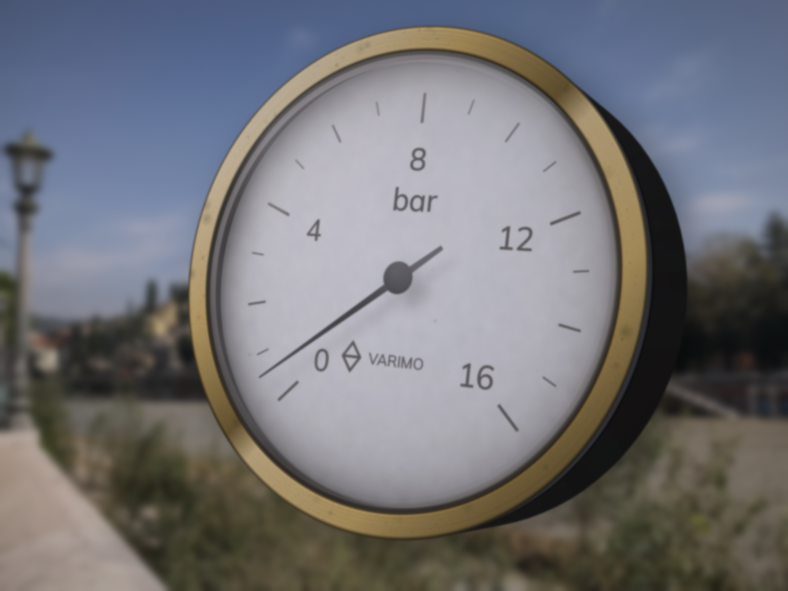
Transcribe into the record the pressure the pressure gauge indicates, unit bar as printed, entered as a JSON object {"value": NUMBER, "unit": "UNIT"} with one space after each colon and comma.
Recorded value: {"value": 0.5, "unit": "bar"}
